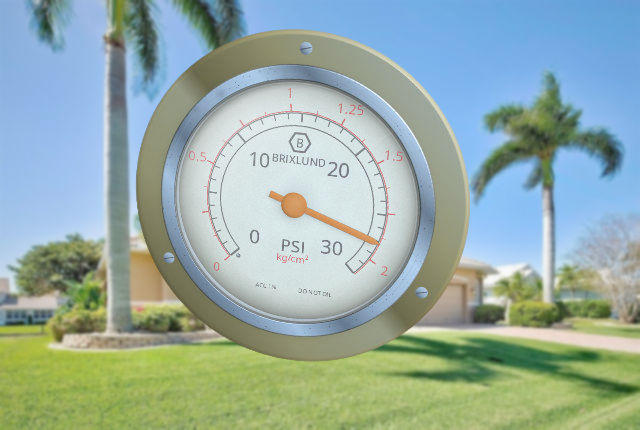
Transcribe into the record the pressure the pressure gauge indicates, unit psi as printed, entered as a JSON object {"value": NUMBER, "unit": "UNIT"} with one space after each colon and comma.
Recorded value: {"value": 27, "unit": "psi"}
